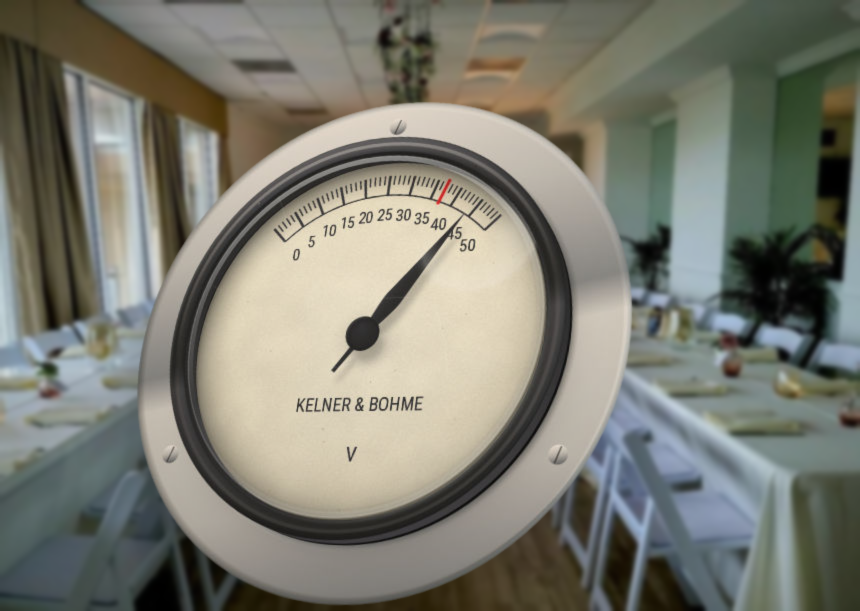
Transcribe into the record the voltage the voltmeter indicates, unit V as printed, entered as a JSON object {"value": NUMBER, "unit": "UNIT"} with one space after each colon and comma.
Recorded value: {"value": 45, "unit": "V"}
